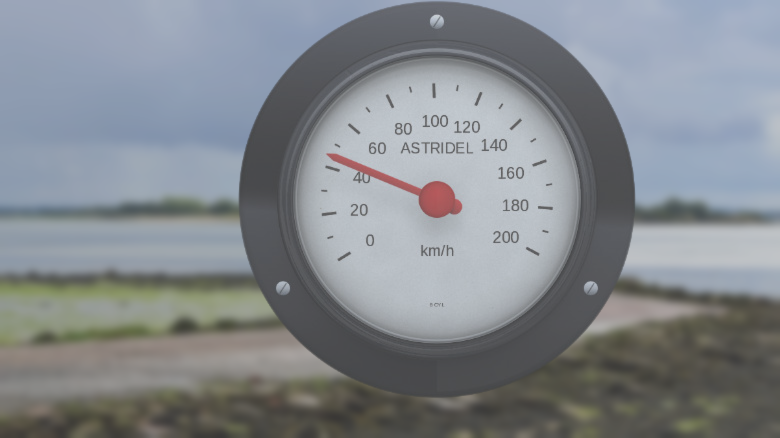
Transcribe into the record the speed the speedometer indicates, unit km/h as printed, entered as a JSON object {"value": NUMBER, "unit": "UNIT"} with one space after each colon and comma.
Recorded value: {"value": 45, "unit": "km/h"}
